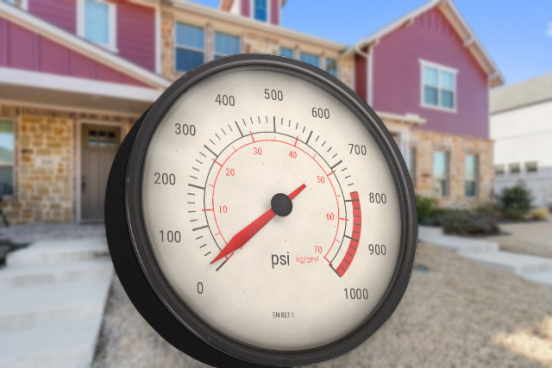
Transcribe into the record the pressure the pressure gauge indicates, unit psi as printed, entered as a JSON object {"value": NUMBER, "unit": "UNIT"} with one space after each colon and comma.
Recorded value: {"value": 20, "unit": "psi"}
